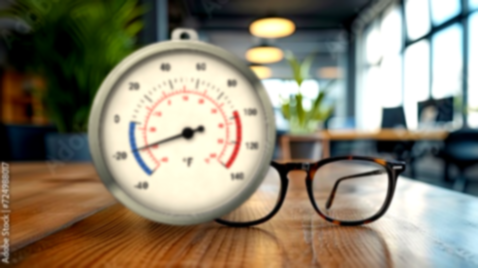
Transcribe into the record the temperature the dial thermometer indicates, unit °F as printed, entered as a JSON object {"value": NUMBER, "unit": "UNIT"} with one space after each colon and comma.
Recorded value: {"value": -20, "unit": "°F"}
